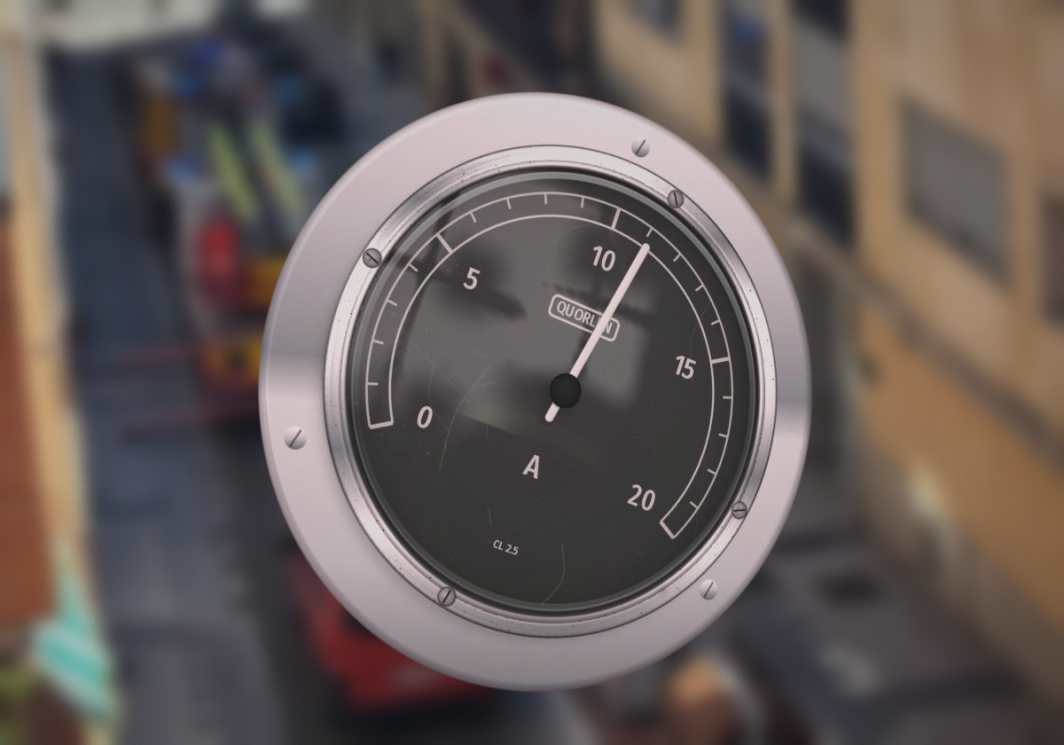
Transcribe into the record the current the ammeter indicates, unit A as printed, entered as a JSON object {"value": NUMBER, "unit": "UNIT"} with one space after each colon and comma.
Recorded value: {"value": 11, "unit": "A"}
